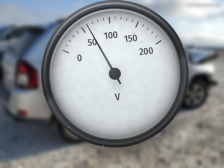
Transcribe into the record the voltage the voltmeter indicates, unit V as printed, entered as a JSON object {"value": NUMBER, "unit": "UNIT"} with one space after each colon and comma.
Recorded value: {"value": 60, "unit": "V"}
